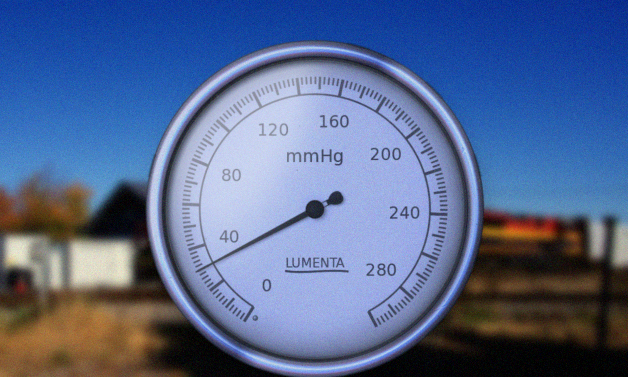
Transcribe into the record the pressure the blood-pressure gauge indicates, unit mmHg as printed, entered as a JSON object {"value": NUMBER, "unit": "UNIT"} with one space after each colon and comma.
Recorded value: {"value": 30, "unit": "mmHg"}
